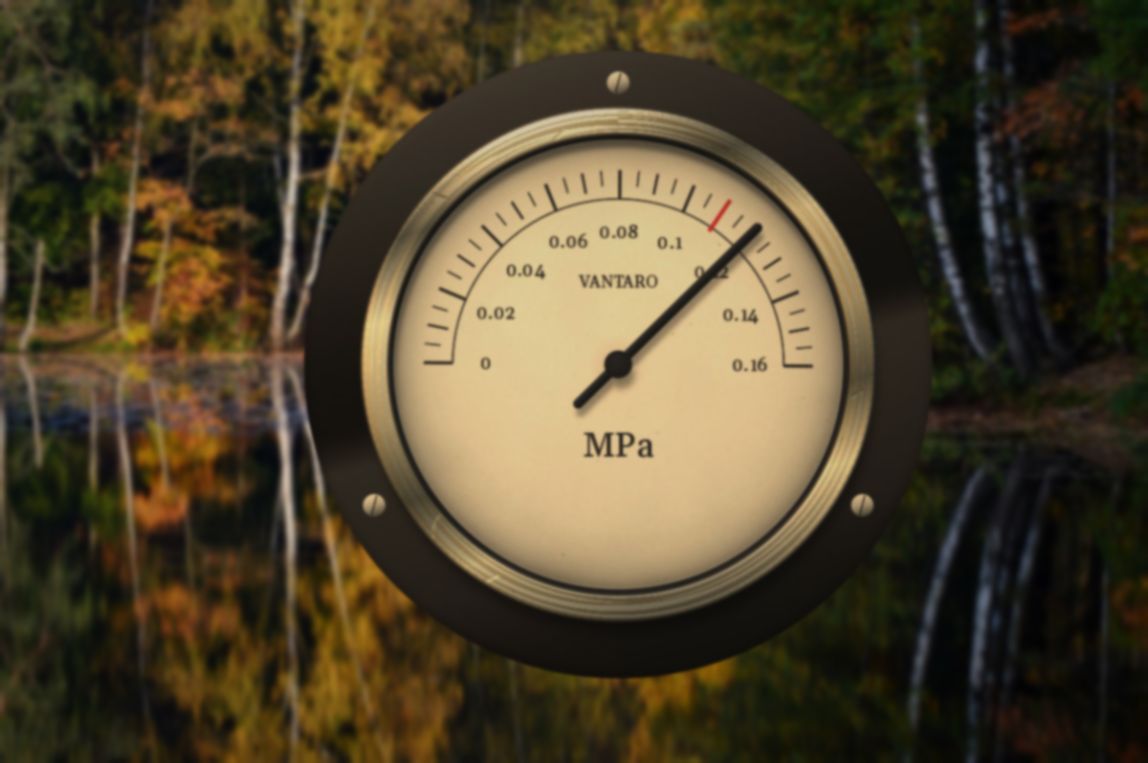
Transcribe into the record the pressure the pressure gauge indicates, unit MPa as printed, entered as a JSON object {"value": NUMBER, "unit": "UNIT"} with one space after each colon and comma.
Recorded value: {"value": 0.12, "unit": "MPa"}
